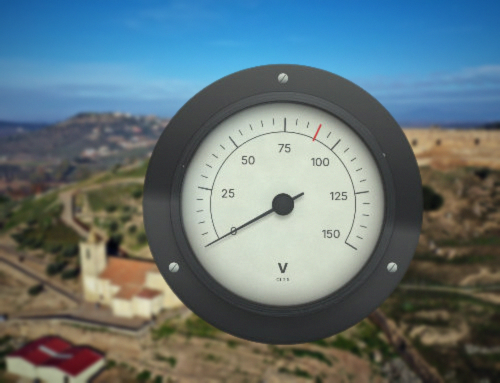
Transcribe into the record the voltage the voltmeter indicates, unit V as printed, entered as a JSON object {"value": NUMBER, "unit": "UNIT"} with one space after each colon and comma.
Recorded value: {"value": 0, "unit": "V"}
